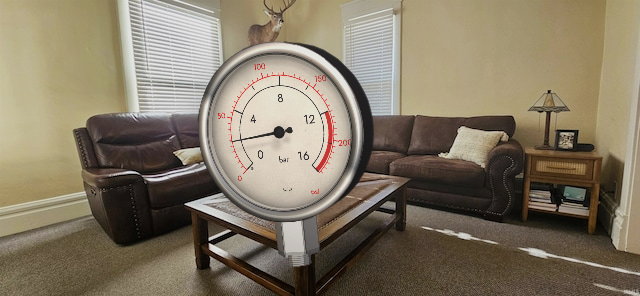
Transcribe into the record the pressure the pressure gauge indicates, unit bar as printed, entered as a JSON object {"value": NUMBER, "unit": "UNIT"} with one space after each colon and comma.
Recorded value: {"value": 2, "unit": "bar"}
